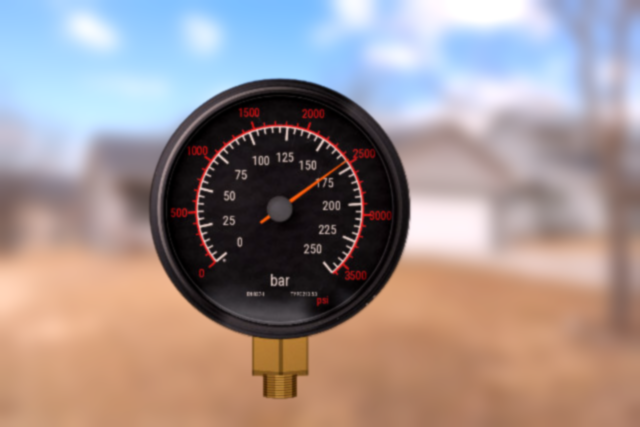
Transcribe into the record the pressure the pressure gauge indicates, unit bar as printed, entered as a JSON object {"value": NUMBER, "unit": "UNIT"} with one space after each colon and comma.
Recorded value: {"value": 170, "unit": "bar"}
